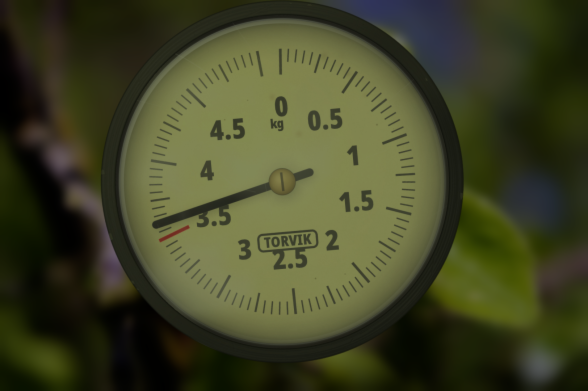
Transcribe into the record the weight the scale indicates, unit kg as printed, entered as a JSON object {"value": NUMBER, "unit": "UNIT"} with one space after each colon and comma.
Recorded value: {"value": 3.6, "unit": "kg"}
